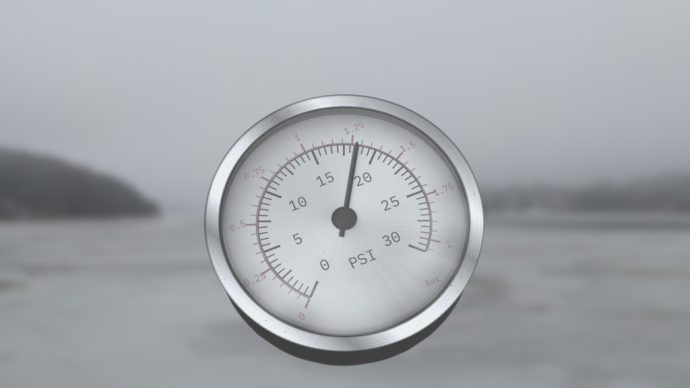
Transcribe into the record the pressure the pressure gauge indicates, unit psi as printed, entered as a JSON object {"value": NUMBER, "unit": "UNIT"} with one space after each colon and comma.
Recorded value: {"value": 18.5, "unit": "psi"}
